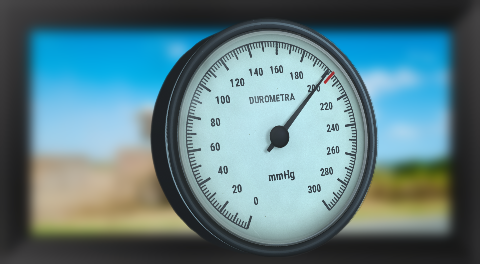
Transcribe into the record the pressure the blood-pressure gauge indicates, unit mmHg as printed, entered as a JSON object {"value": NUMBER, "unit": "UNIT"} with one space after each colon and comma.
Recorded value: {"value": 200, "unit": "mmHg"}
